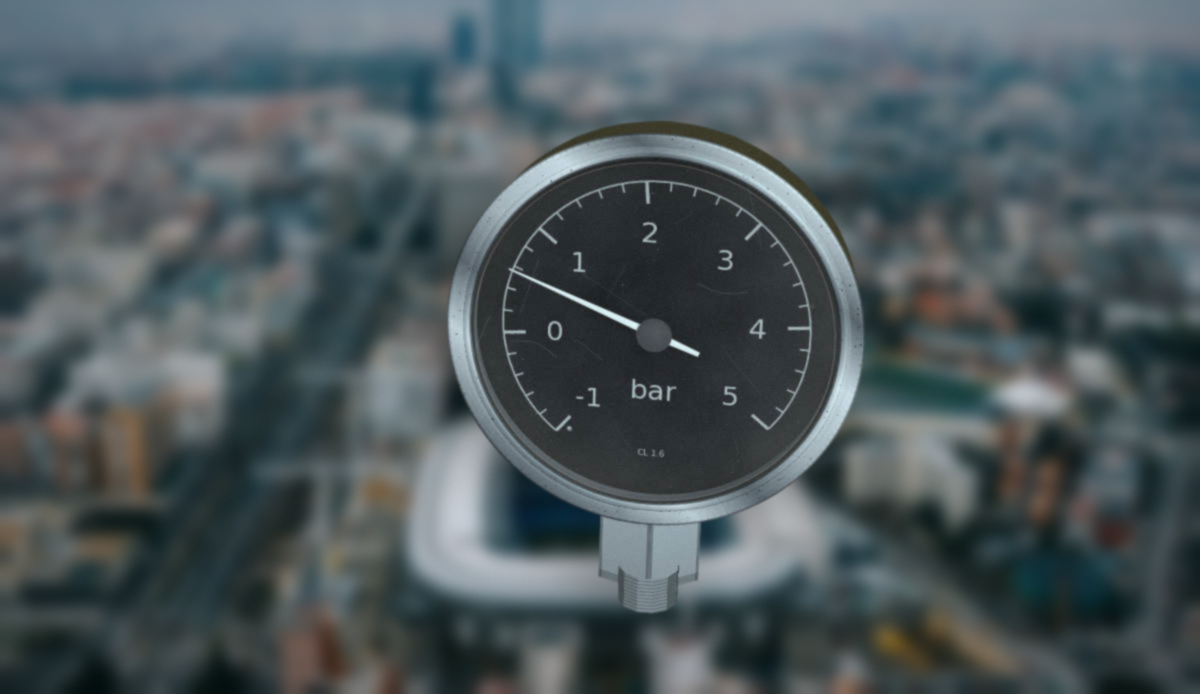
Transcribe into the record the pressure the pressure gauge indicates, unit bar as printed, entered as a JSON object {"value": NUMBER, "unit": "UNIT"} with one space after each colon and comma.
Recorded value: {"value": 0.6, "unit": "bar"}
